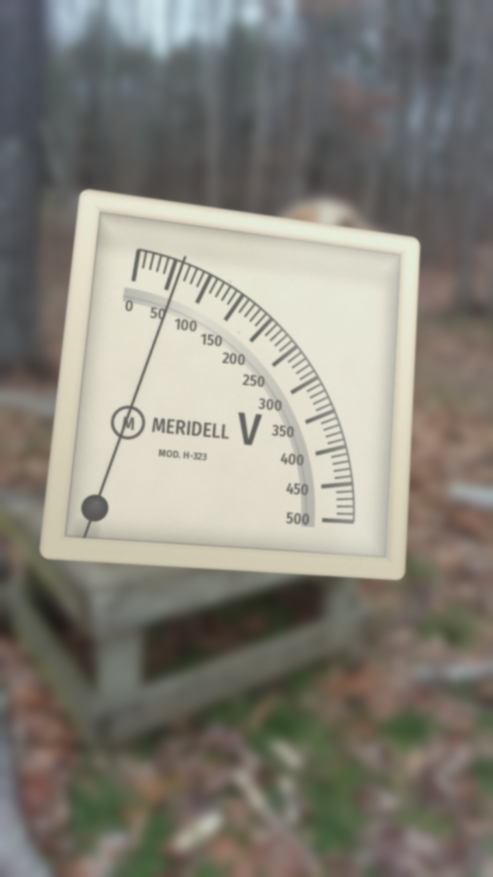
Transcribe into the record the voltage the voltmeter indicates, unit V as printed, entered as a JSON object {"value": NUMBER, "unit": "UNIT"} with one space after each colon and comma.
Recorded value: {"value": 60, "unit": "V"}
